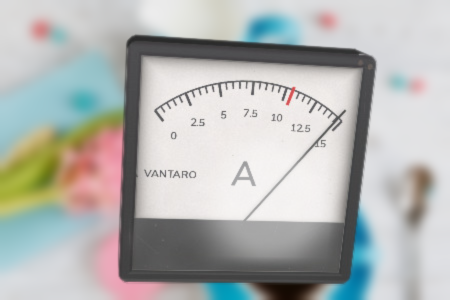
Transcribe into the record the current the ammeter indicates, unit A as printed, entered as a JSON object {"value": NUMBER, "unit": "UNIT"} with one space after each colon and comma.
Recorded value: {"value": 14.5, "unit": "A"}
